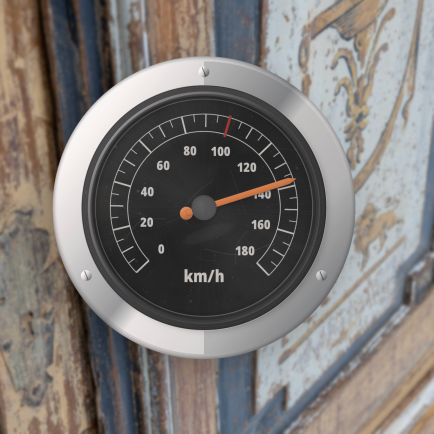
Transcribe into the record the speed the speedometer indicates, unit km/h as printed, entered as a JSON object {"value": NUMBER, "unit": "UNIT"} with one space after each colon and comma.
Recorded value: {"value": 137.5, "unit": "km/h"}
